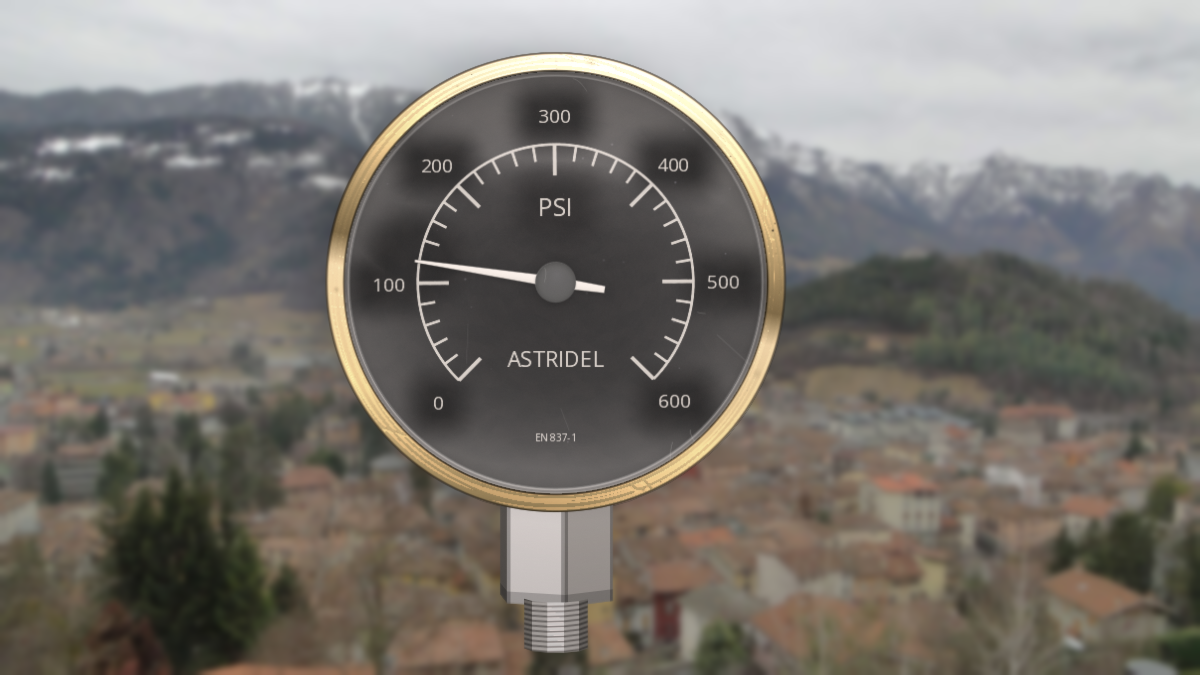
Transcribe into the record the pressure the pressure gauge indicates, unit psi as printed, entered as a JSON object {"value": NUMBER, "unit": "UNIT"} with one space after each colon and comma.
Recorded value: {"value": 120, "unit": "psi"}
